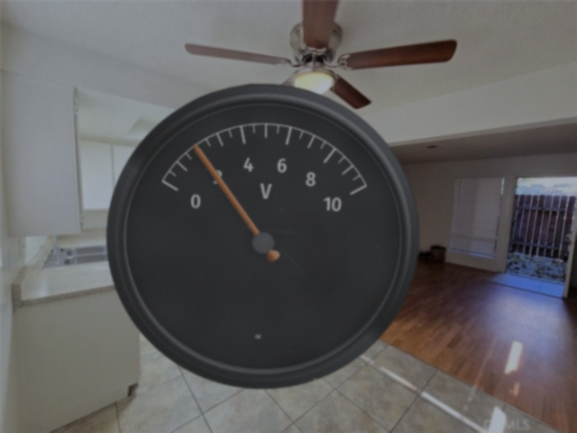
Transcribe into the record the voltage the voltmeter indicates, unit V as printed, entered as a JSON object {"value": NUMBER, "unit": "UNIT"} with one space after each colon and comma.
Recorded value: {"value": 2, "unit": "V"}
